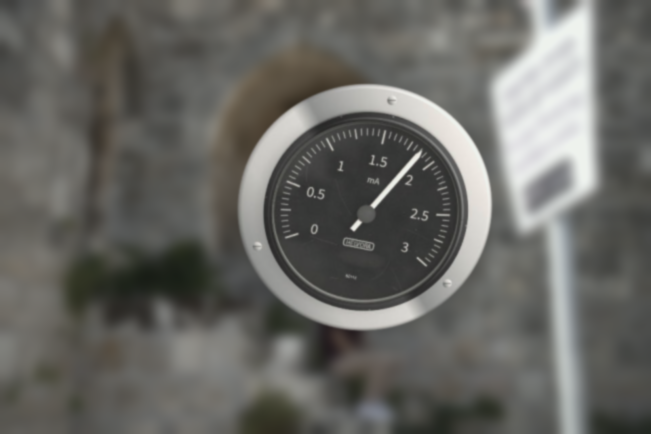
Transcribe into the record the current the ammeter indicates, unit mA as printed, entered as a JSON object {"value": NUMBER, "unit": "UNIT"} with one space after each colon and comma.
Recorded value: {"value": 1.85, "unit": "mA"}
